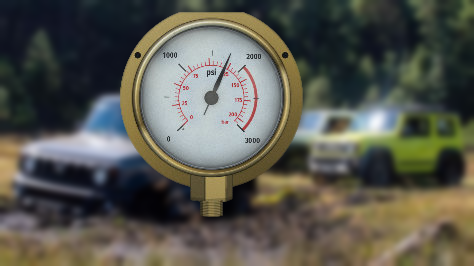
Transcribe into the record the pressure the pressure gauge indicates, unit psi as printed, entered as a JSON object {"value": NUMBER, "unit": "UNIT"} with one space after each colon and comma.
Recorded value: {"value": 1750, "unit": "psi"}
